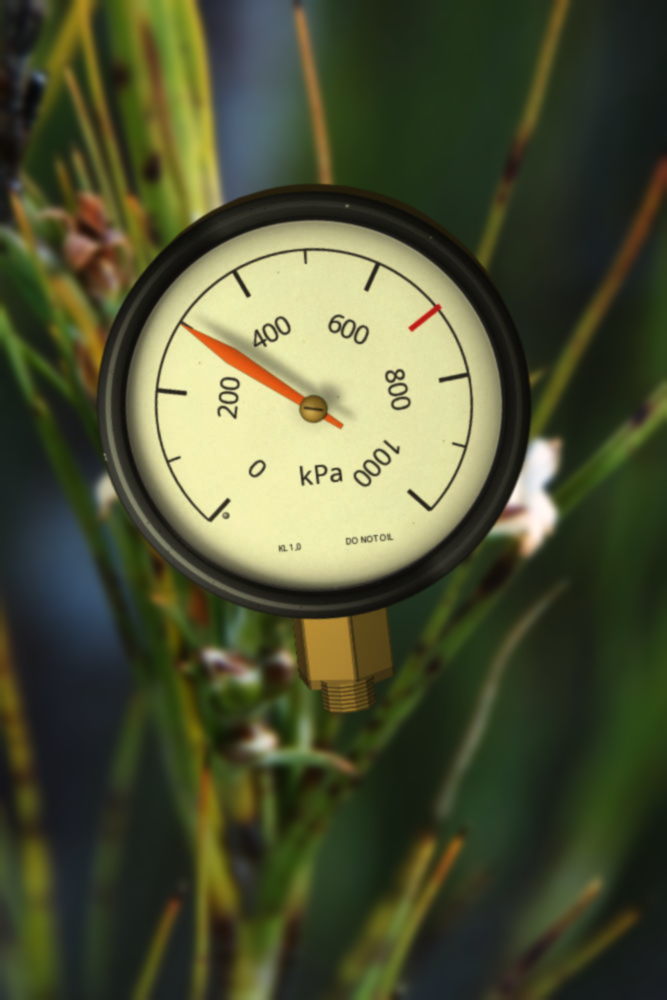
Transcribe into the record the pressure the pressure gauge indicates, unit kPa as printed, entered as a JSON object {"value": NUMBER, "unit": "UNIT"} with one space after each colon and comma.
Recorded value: {"value": 300, "unit": "kPa"}
